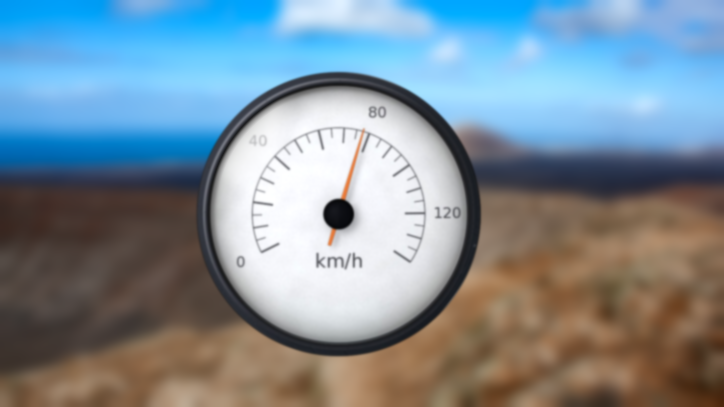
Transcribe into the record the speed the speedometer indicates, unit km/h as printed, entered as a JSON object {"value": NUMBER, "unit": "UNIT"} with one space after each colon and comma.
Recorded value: {"value": 77.5, "unit": "km/h"}
